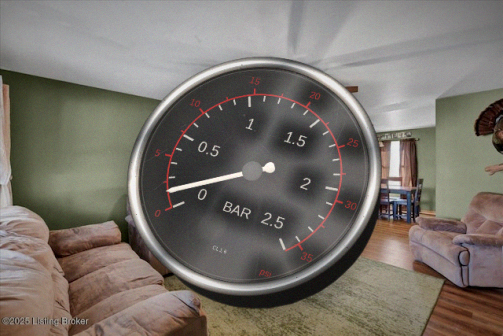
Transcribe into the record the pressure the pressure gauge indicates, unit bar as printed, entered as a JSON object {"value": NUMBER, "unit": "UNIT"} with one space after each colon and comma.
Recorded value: {"value": 0.1, "unit": "bar"}
